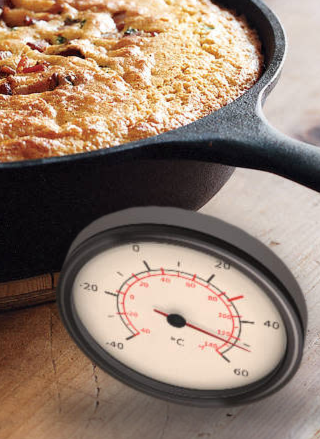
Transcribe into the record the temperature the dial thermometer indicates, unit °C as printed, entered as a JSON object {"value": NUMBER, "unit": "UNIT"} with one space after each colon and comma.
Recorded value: {"value": 50, "unit": "°C"}
